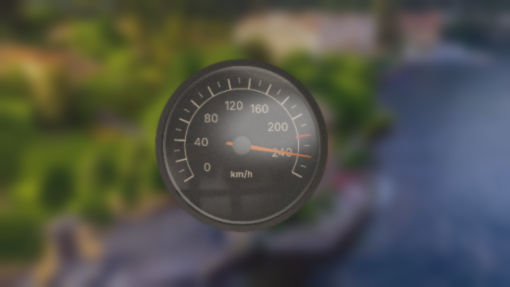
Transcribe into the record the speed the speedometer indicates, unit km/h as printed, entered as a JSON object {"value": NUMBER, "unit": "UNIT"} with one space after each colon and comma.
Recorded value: {"value": 240, "unit": "km/h"}
